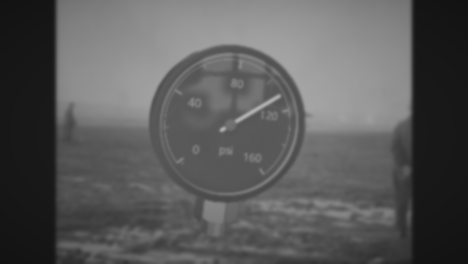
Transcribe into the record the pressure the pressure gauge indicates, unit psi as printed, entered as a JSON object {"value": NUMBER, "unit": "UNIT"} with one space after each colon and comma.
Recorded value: {"value": 110, "unit": "psi"}
